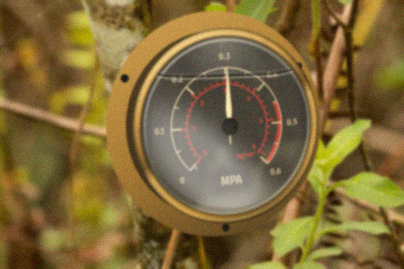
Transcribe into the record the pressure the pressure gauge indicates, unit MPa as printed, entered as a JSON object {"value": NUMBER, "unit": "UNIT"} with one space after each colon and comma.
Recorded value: {"value": 0.3, "unit": "MPa"}
